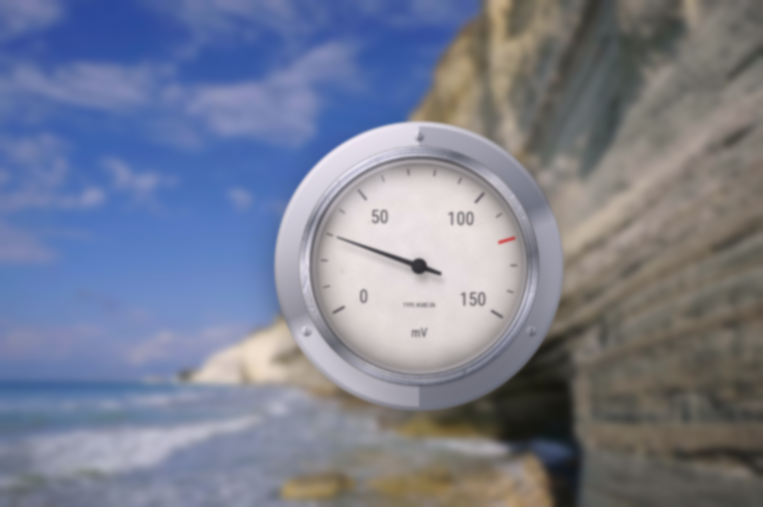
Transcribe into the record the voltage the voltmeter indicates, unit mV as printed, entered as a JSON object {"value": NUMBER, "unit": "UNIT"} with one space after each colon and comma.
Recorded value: {"value": 30, "unit": "mV"}
